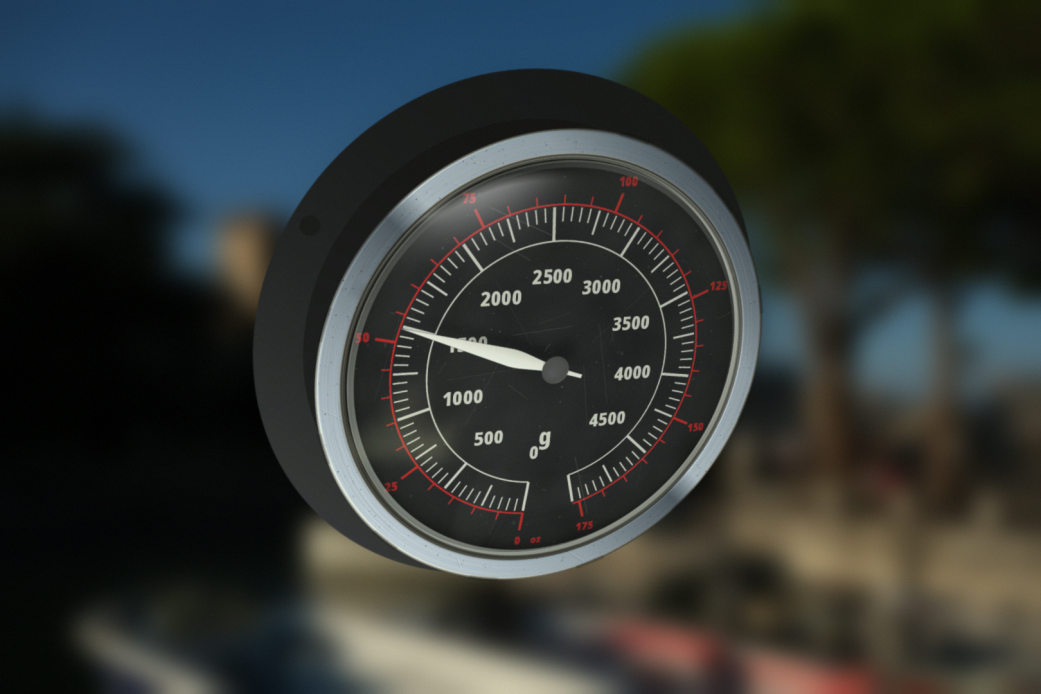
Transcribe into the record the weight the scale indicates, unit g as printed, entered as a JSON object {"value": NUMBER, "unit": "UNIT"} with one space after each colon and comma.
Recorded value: {"value": 1500, "unit": "g"}
